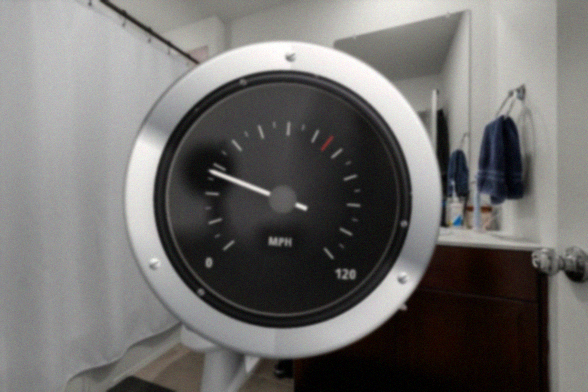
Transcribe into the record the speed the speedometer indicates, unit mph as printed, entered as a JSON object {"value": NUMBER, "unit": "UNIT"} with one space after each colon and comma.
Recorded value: {"value": 27.5, "unit": "mph"}
